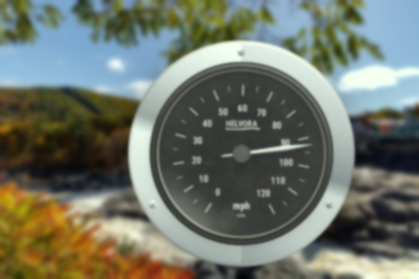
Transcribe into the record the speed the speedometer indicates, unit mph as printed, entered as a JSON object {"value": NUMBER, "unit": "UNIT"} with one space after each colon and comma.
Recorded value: {"value": 92.5, "unit": "mph"}
